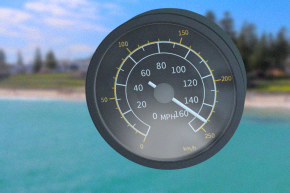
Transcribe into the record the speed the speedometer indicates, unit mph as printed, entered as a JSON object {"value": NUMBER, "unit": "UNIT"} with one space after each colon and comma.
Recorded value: {"value": 150, "unit": "mph"}
